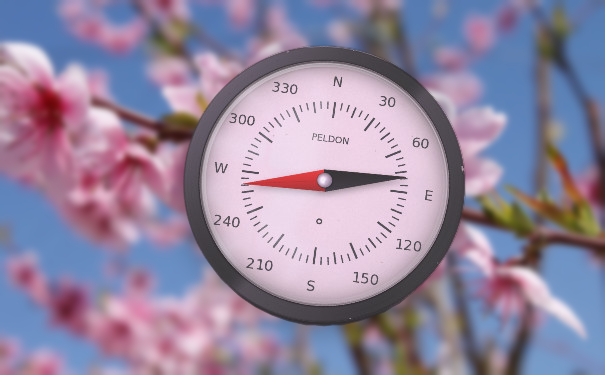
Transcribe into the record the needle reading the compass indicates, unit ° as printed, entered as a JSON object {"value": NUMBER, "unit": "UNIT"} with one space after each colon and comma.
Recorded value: {"value": 260, "unit": "°"}
